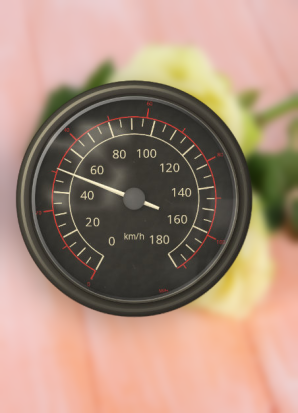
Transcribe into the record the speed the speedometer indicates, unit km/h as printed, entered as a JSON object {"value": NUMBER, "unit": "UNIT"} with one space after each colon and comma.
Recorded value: {"value": 50, "unit": "km/h"}
